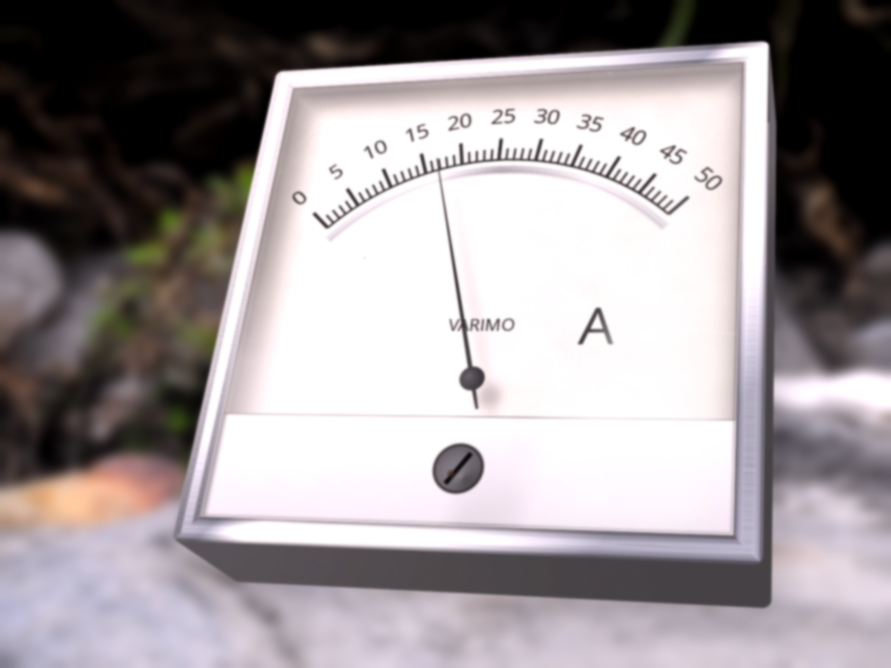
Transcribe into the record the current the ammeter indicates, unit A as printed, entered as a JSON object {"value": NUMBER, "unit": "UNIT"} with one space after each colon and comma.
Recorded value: {"value": 17, "unit": "A"}
